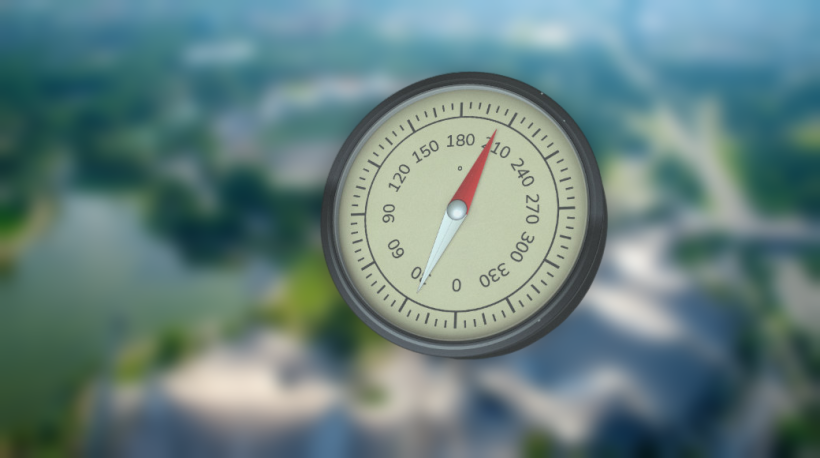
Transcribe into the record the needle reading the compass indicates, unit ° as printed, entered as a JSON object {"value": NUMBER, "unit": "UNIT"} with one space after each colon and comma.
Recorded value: {"value": 205, "unit": "°"}
